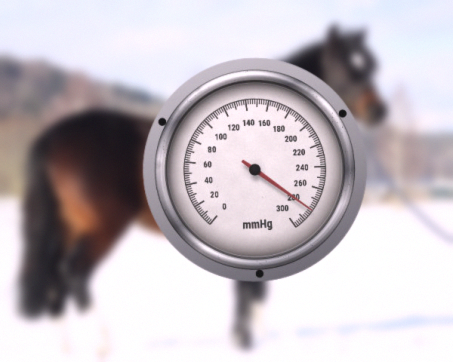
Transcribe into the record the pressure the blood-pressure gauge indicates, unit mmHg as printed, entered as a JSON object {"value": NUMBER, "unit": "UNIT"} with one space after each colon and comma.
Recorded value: {"value": 280, "unit": "mmHg"}
